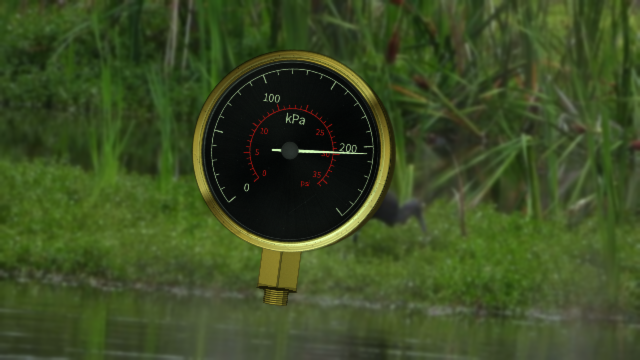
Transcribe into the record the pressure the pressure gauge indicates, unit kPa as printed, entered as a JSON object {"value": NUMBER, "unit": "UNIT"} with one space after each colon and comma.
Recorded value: {"value": 205, "unit": "kPa"}
